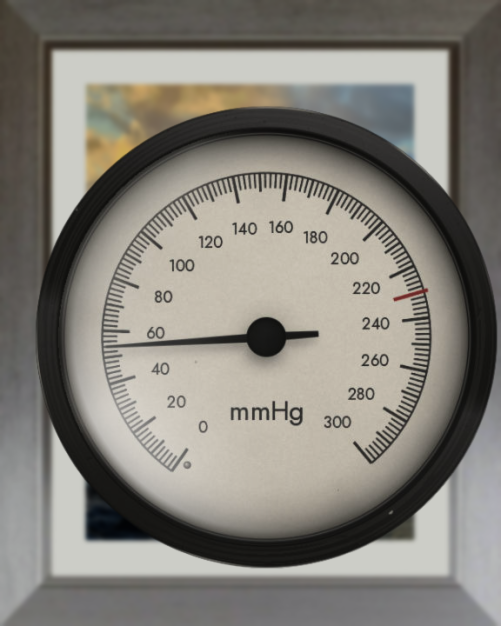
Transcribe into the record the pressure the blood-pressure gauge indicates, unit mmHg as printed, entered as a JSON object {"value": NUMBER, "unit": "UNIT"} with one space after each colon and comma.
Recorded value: {"value": 54, "unit": "mmHg"}
